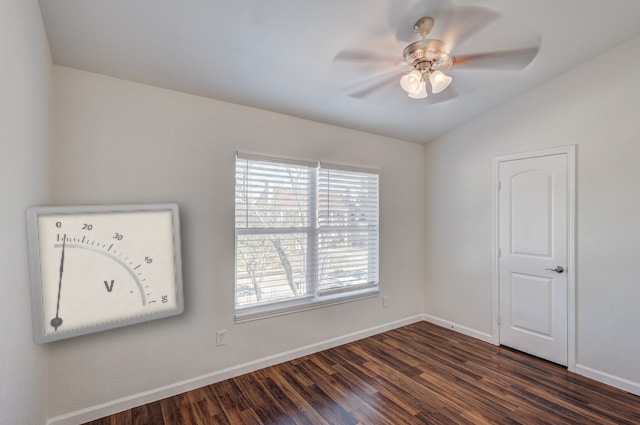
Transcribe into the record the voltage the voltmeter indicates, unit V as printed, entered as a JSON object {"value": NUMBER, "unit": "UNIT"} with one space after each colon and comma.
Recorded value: {"value": 10, "unit": "V"}
